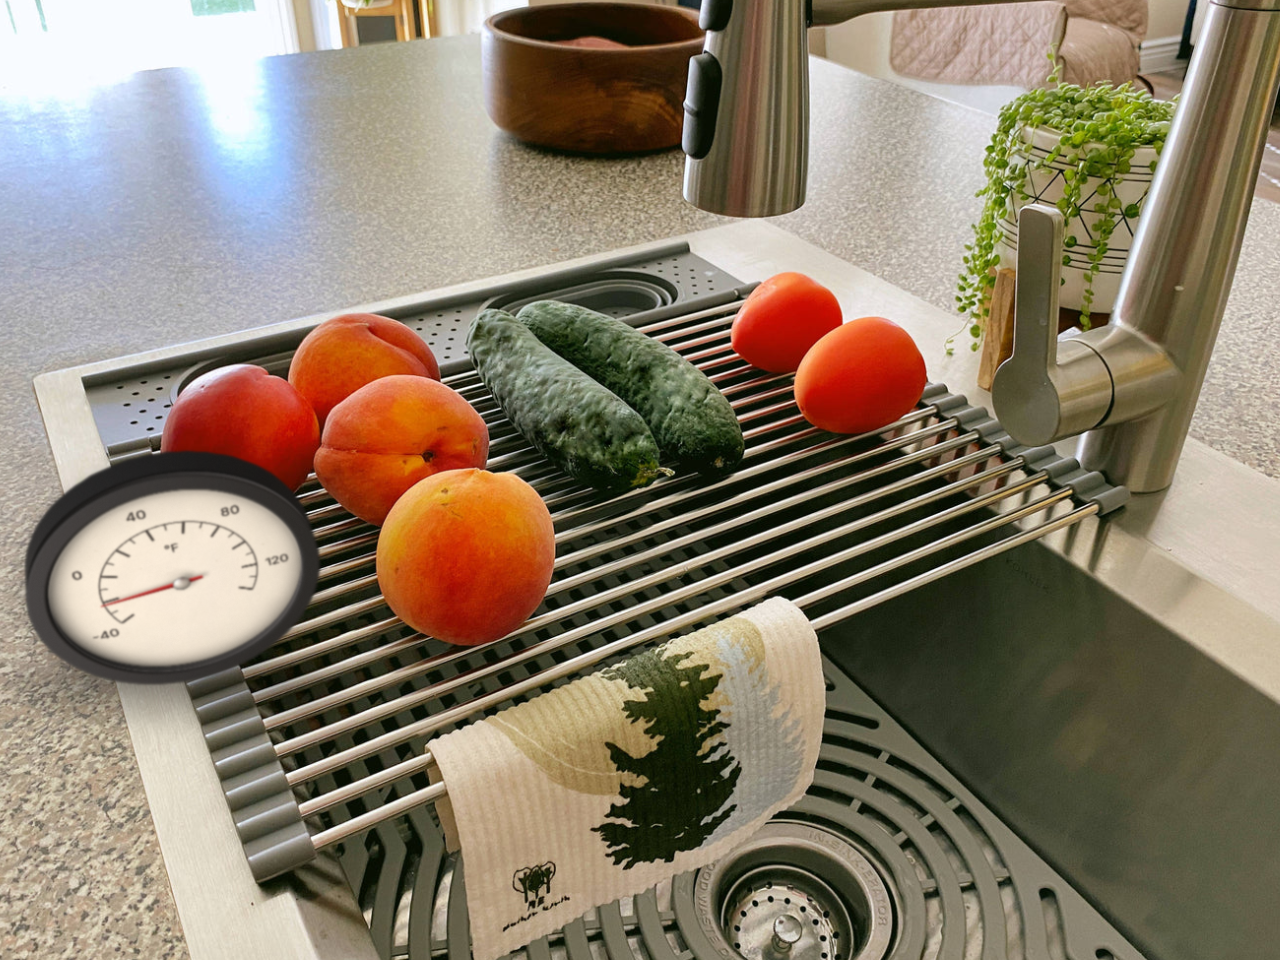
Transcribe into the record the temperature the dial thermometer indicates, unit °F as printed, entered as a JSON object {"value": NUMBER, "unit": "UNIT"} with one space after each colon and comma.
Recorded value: {"value": -20, "unit": "°F"}
